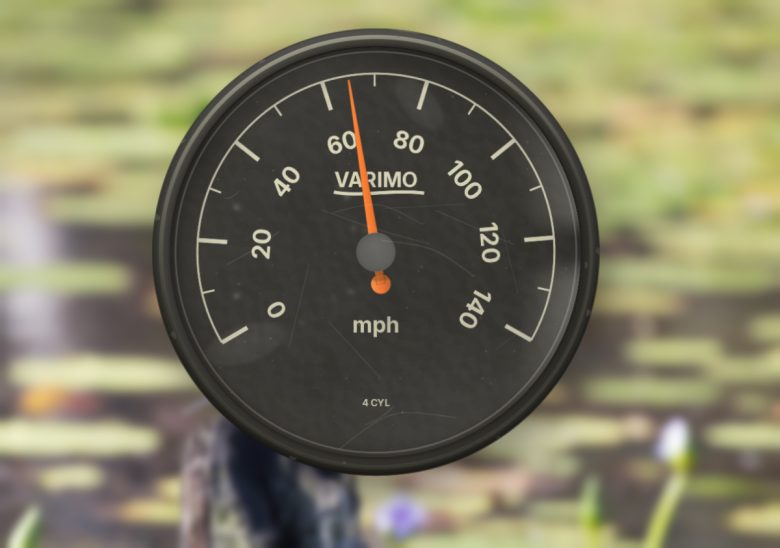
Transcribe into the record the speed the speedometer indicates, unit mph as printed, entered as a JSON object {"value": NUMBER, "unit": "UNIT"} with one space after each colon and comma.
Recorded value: {"value": 65, "unit": "mph"}
